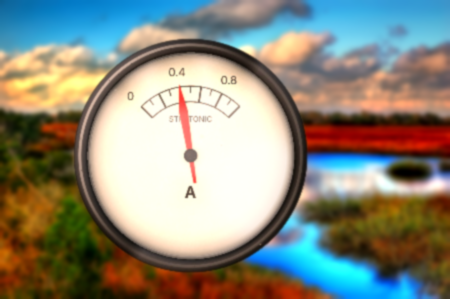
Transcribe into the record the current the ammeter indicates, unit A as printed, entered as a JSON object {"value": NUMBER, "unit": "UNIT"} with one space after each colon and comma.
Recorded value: {"value": 0.4, "unit": "A"}
